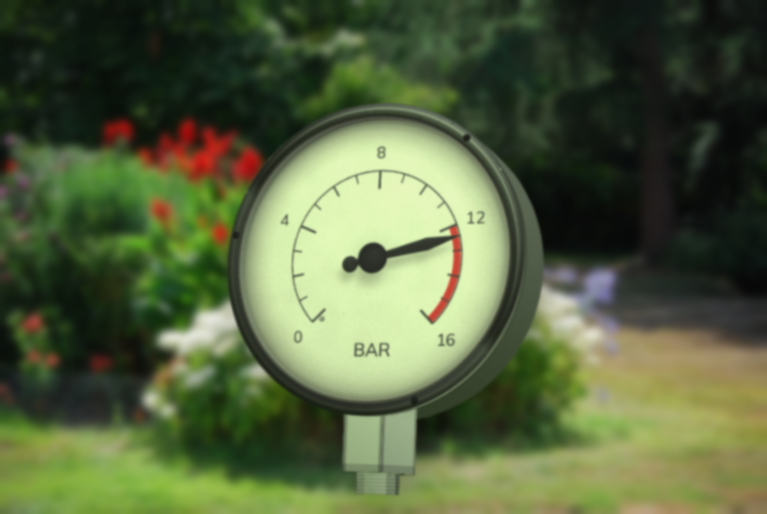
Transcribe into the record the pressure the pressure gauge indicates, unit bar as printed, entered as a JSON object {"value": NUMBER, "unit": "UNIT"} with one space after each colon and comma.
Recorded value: {"value": 12.5, "unit": "bar"}
